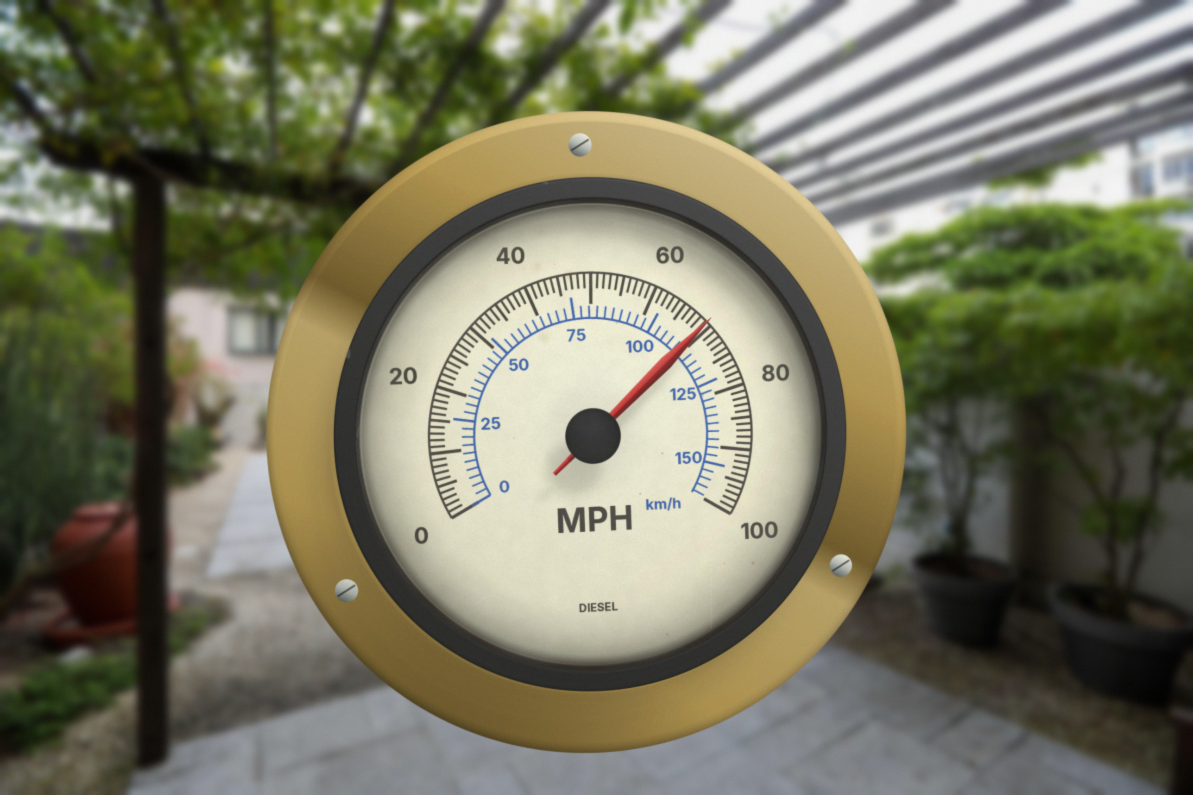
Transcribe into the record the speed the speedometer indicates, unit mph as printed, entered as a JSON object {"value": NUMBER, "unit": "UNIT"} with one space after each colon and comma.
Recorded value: {"value": 69, "unit": "mph"}
